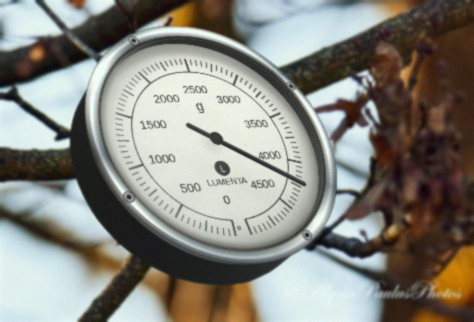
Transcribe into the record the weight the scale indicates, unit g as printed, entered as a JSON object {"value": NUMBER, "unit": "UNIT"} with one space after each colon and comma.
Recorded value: {"value": 4250, "unit": "g"}
